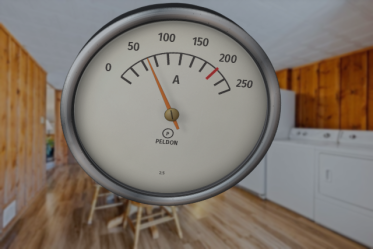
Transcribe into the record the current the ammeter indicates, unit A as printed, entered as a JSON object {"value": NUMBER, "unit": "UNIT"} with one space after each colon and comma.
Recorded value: {"value": 62.5, "unit": "A"}
